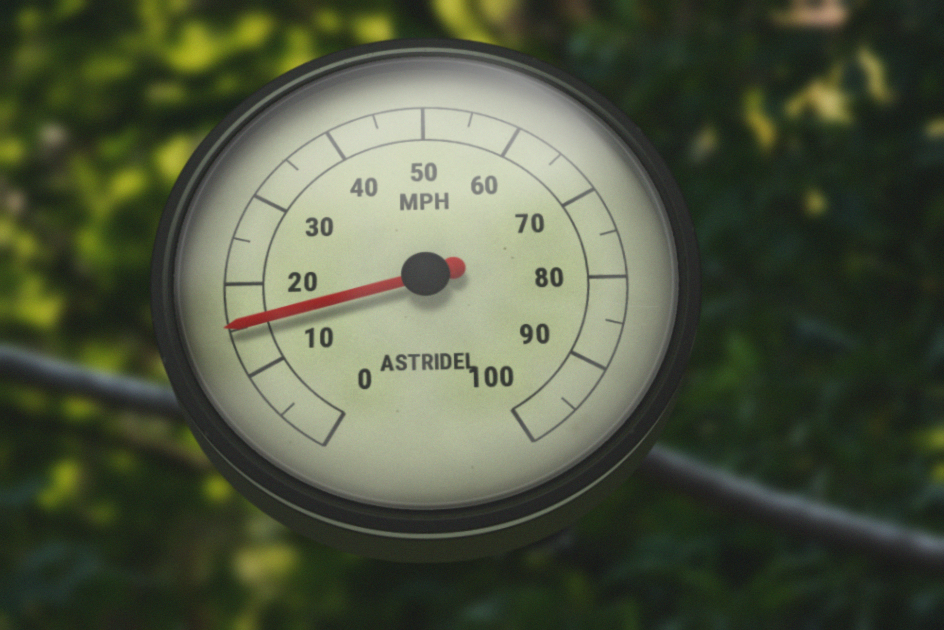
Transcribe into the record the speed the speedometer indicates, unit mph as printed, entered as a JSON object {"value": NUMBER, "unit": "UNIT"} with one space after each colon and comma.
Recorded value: {"value": 15, "unit": "mph"}
